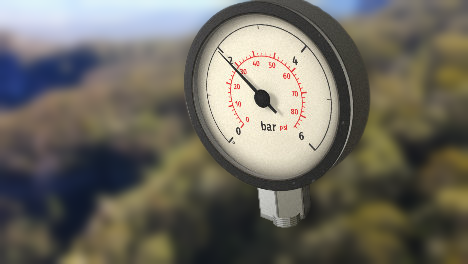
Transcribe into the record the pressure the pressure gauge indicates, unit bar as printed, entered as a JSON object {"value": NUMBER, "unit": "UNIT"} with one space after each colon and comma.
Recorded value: {"value": 2, "unit": "bar"}
